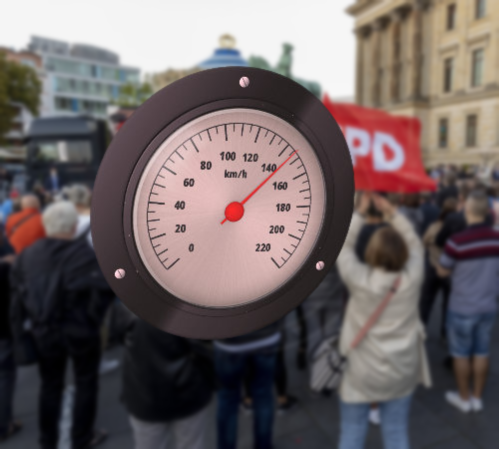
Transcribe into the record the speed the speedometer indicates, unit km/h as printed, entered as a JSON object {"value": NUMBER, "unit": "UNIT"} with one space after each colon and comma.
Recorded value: {"value": 145, "unit": "km/h"}
